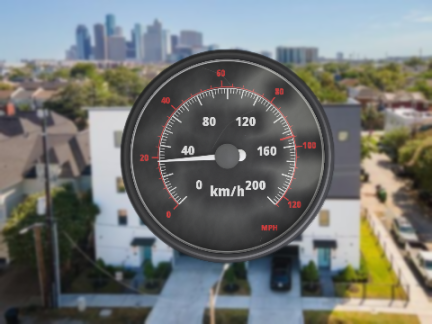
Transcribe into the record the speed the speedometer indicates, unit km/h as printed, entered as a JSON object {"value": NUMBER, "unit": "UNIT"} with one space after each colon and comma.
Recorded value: {"value": 30, "unit": "km/h"}
